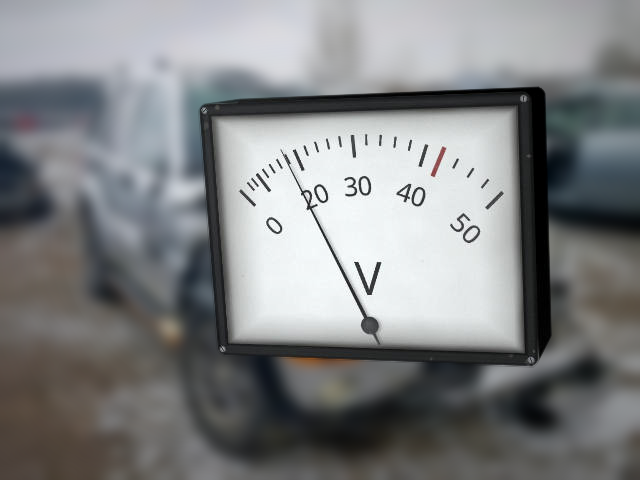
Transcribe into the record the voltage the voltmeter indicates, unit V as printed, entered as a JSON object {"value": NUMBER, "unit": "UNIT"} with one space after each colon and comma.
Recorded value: {"value": 18, "unit": "V"}
